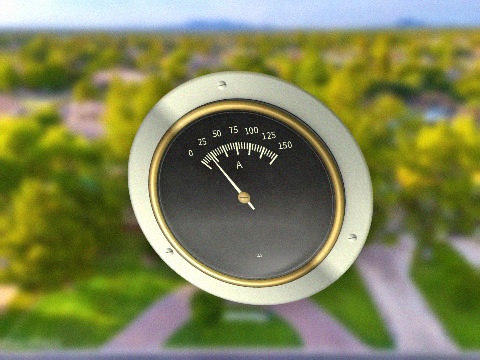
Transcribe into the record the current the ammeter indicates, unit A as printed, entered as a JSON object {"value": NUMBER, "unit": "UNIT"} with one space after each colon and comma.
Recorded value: {"value": 25, "unit": "A"}
